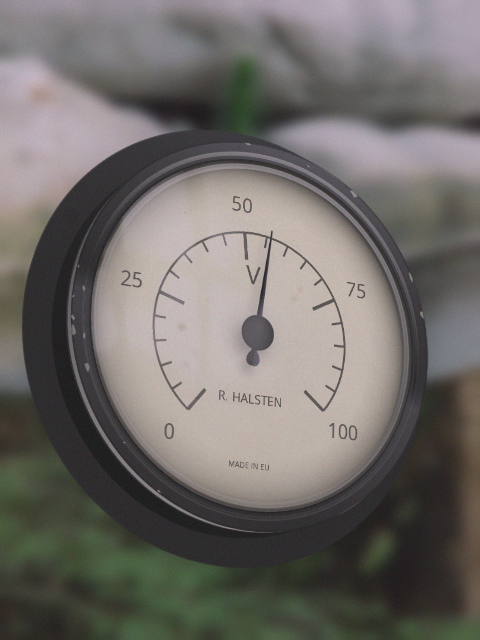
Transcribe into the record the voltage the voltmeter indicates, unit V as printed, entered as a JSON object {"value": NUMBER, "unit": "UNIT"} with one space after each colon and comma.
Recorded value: {"value": 55, "unit": "V"}
